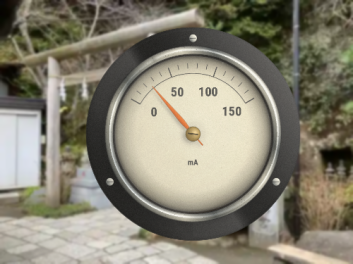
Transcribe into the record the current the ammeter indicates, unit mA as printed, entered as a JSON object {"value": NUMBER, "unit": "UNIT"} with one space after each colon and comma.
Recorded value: {"value": 25, "unit": "mA"}
